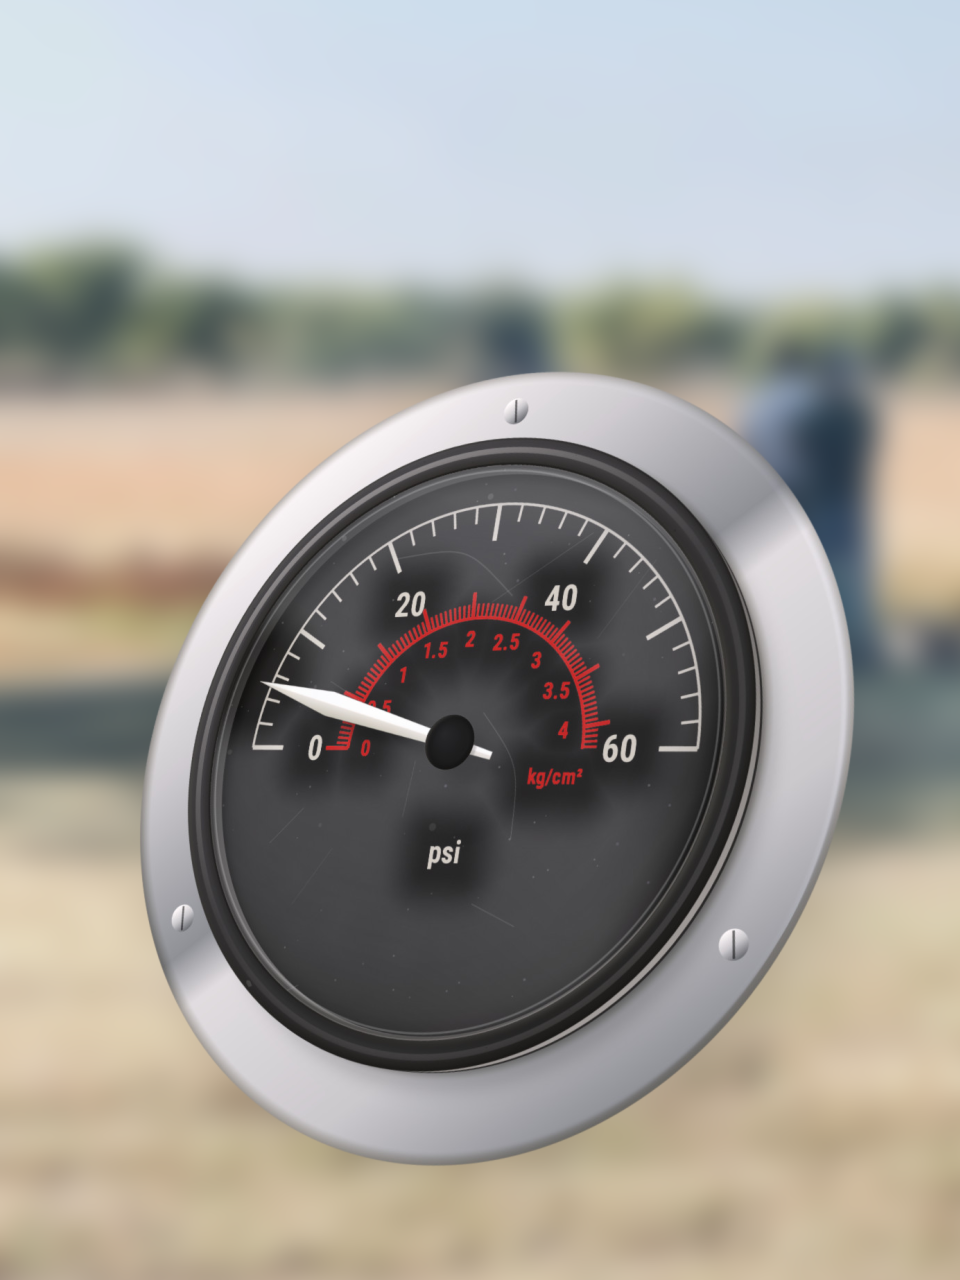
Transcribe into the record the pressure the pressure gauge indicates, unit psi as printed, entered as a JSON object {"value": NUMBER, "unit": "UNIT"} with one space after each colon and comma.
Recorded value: {"value": 5, "unit": "psi"}
